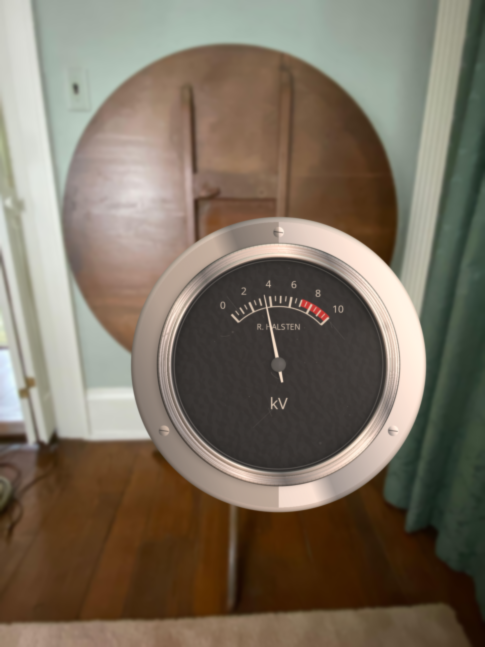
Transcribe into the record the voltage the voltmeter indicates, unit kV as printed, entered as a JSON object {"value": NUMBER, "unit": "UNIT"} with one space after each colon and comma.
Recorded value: {"value": 3.5, "unit": "kV"}
